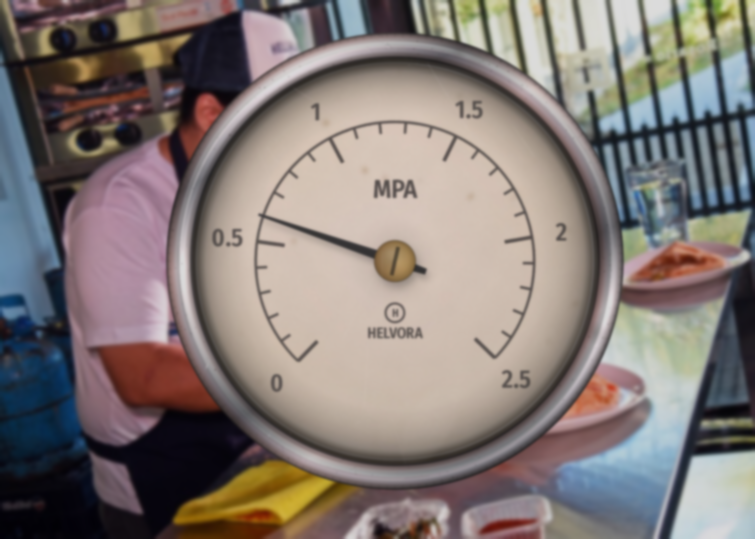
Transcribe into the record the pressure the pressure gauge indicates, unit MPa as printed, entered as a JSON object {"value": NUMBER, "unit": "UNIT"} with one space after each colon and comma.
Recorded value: {"value": 0.6, "unit": "MPa"}
